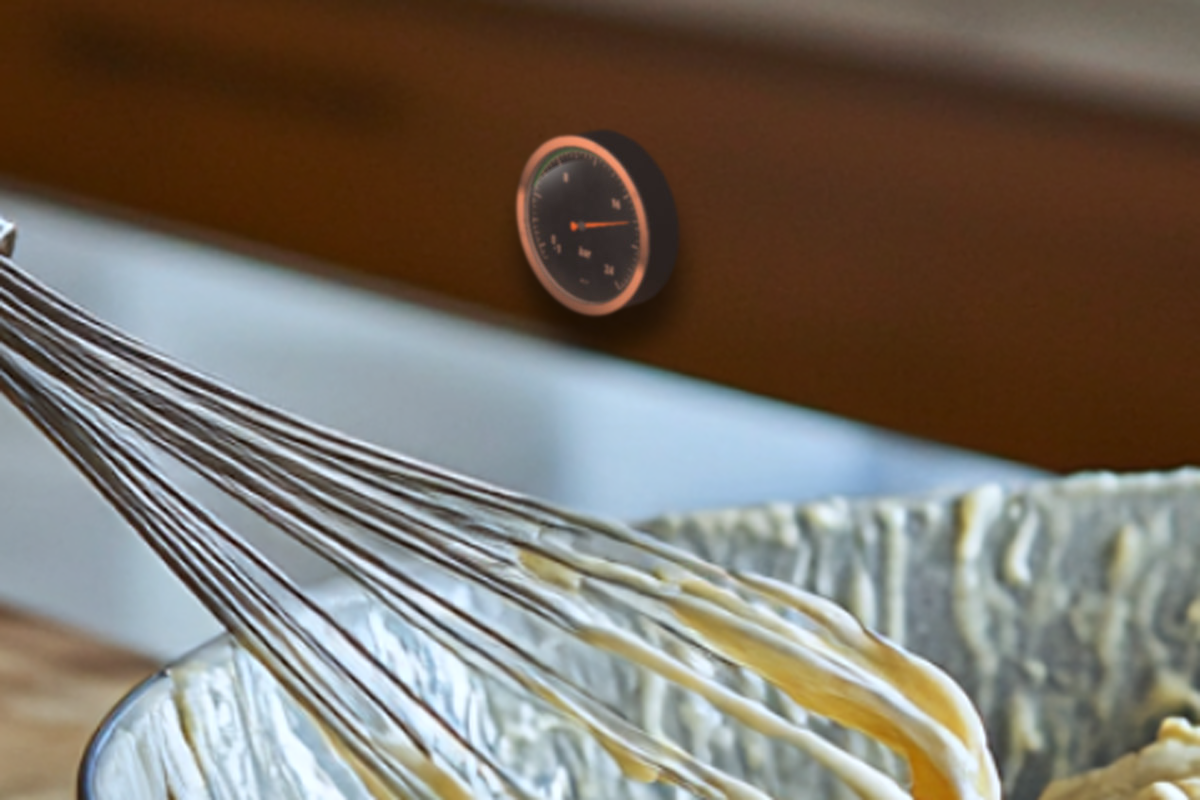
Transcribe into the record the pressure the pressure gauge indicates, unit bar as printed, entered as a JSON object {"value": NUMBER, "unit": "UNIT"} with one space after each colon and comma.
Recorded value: {"value": 18, "unit": "bar"}
